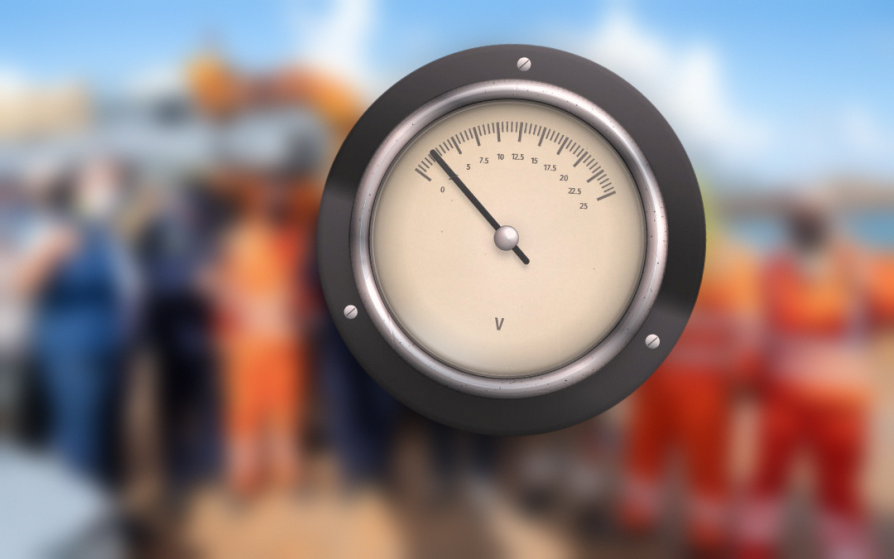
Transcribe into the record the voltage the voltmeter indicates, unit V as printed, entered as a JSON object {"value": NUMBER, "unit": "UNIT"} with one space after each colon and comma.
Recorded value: {"value": 2.5, "unit": "V"}
